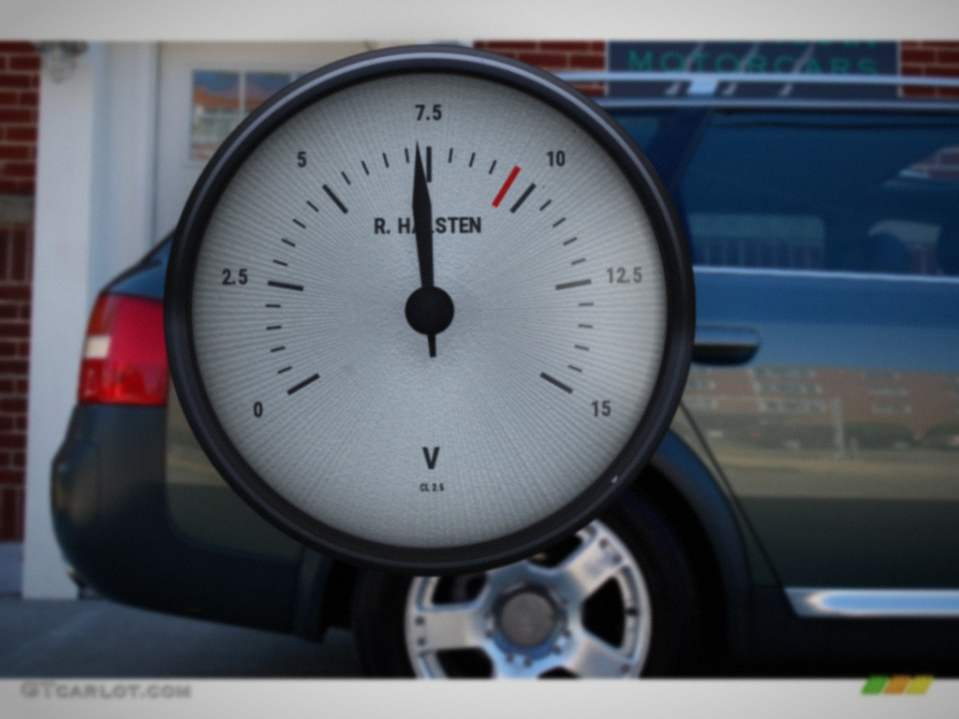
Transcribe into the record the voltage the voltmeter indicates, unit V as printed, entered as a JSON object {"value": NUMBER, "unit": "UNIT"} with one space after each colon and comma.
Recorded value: {"value": 7.25, "unit": "V"}
